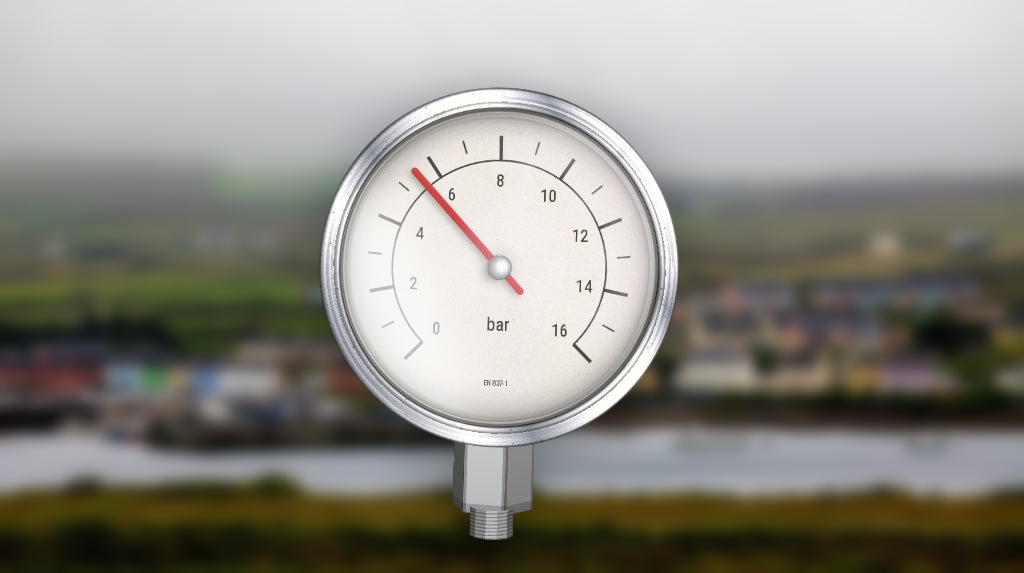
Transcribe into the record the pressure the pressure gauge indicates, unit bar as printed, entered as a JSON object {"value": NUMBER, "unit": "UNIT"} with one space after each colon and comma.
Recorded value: {"value": 5.5, "unit": "bar"}
